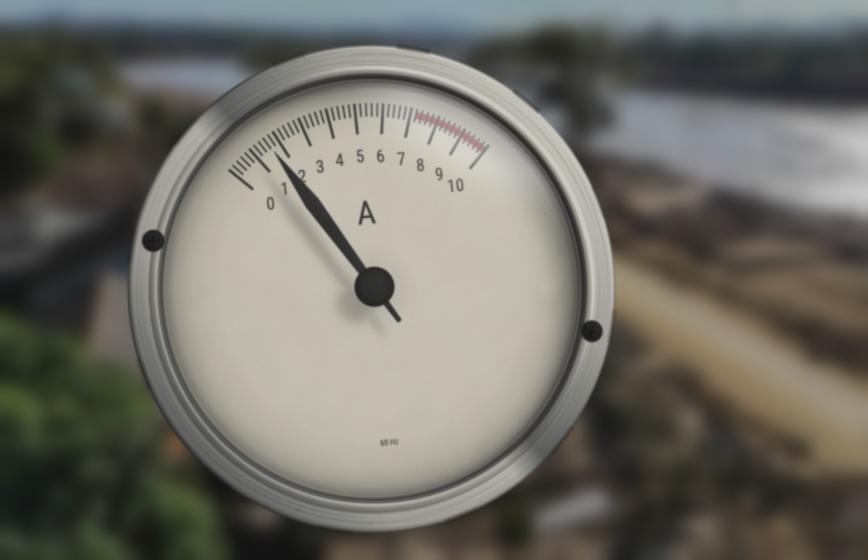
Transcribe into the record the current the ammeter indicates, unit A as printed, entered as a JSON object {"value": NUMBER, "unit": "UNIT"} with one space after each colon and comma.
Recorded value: {"value": 1.6, "unit": "A"}
